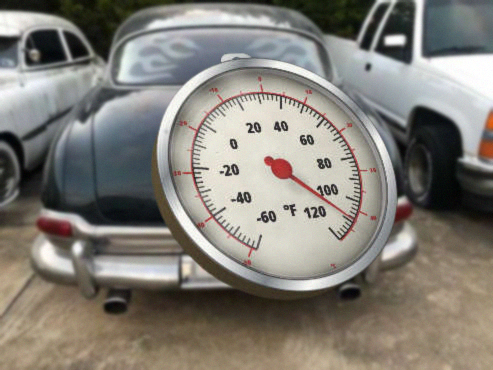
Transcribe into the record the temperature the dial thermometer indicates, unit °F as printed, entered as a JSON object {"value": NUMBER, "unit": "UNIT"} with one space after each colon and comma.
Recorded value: {"value": 110, "unit": "°F"}
